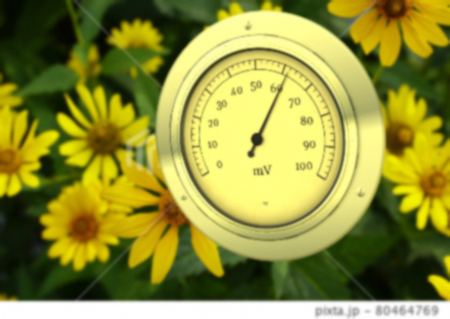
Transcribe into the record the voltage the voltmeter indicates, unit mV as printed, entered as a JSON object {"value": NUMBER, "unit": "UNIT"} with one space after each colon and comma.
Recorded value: {"value": 62, "unit": "mV"}
